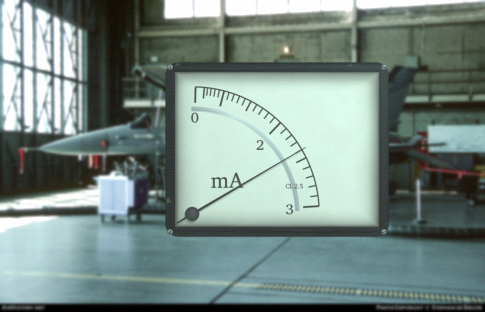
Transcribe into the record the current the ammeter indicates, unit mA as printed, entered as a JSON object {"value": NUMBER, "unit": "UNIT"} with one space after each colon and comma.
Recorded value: {"value": 2.4, "unit": "mA"}
